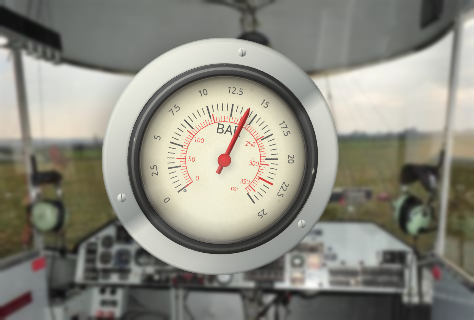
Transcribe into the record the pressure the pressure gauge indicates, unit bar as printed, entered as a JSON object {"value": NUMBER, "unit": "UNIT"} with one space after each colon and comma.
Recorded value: {"value": 14, "unit": "bar"}
